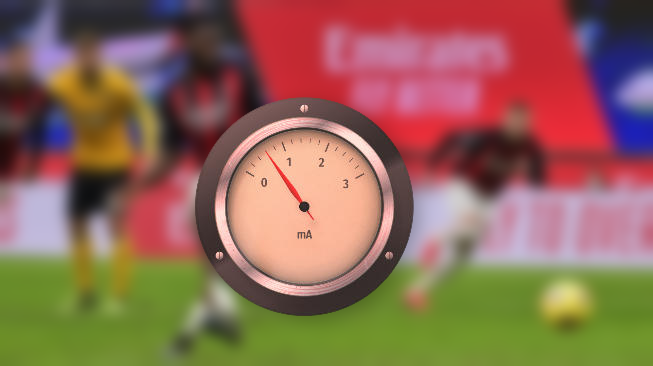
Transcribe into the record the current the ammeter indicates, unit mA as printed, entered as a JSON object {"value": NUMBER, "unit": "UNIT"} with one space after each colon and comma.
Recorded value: {"value": 0.6, "unit": "mA"}
